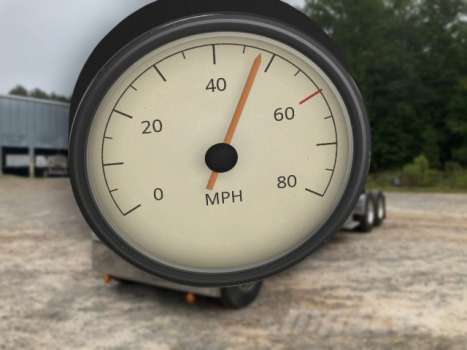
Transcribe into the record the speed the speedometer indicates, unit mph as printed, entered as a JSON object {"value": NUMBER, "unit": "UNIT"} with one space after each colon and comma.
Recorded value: {"value": 47.5, "unit": "mph"}
